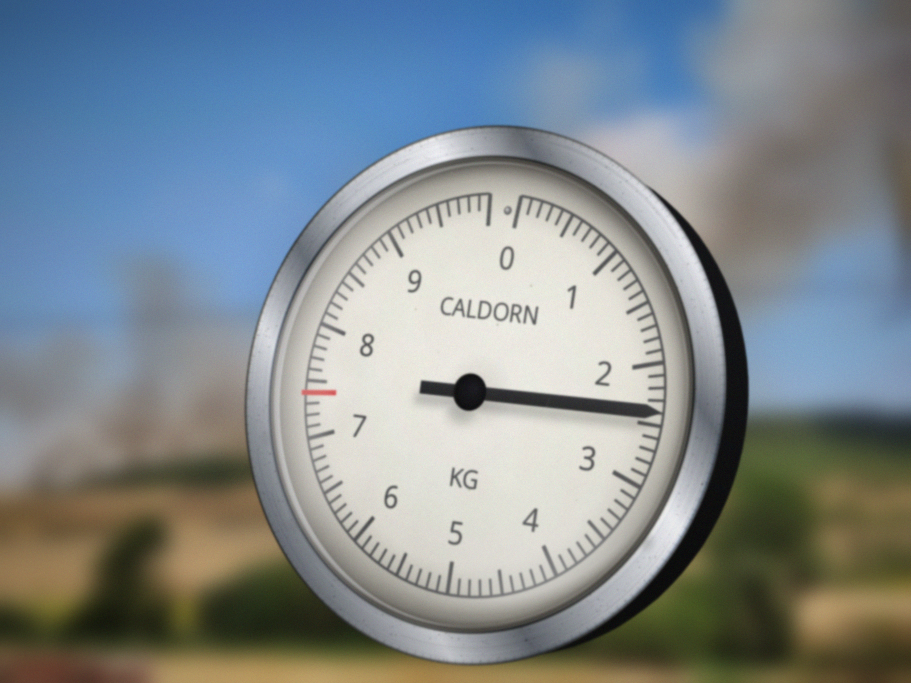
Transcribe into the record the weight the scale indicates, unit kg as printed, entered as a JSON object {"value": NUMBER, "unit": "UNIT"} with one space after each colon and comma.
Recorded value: {"value": 2.4, "unit": "kg"}
